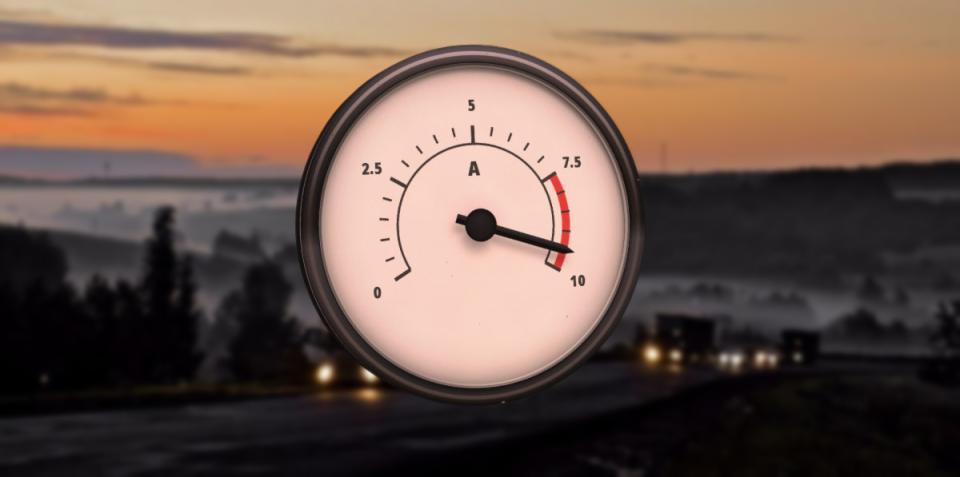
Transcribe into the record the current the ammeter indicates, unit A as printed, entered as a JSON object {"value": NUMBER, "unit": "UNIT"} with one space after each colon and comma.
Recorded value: {"value": 9.5, "unit": "A"}
